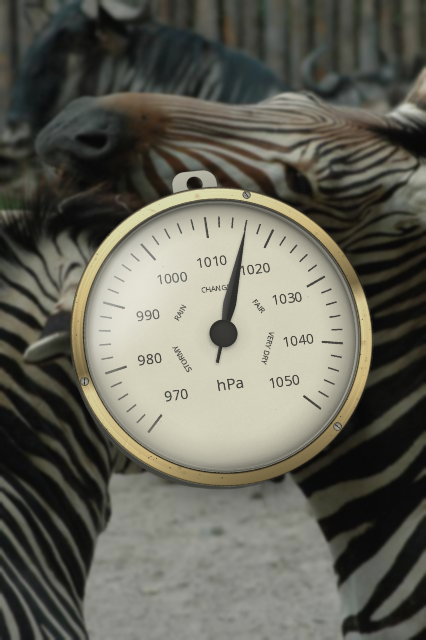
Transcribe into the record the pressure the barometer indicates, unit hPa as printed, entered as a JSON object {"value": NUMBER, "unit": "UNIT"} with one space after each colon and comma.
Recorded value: {"value": 1016, "unit": "hPa"}
